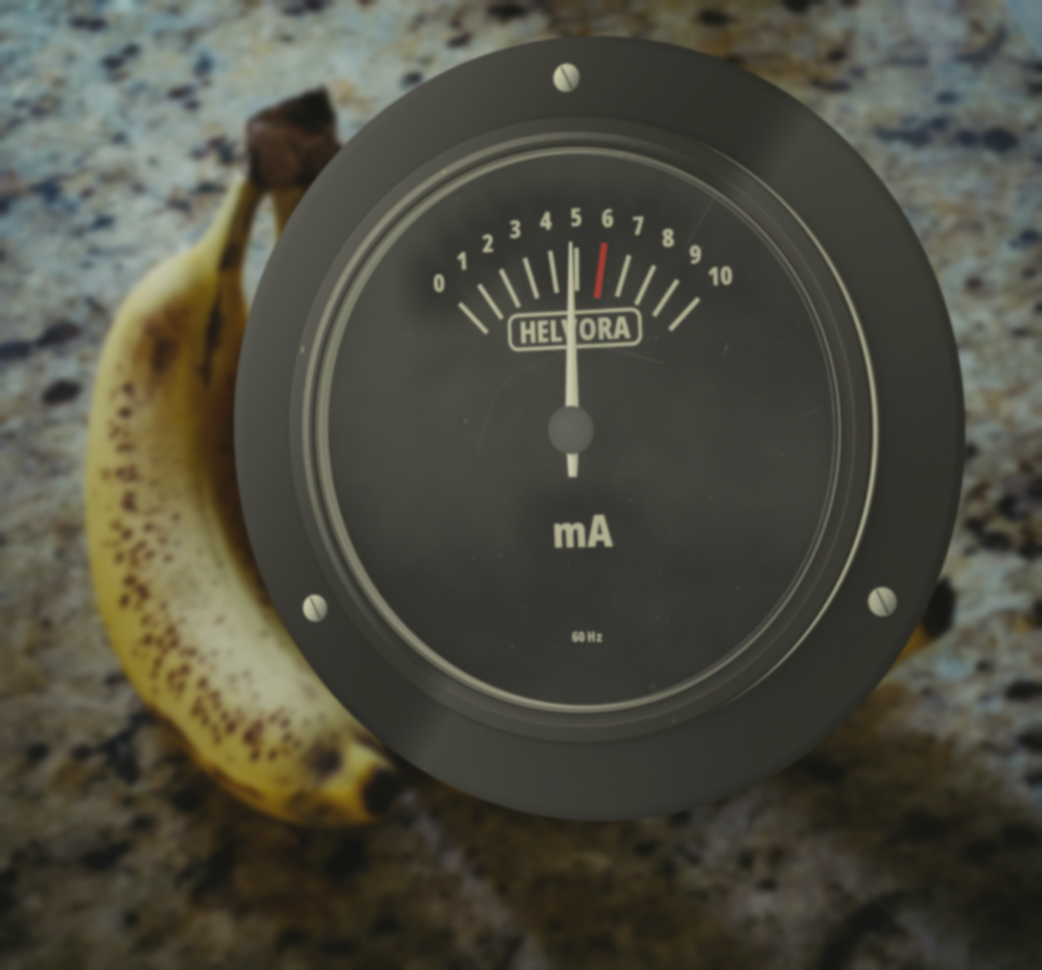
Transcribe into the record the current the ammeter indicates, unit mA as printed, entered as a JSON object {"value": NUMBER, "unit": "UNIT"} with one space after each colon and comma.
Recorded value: {"value": 5, "unit": "mA"}
